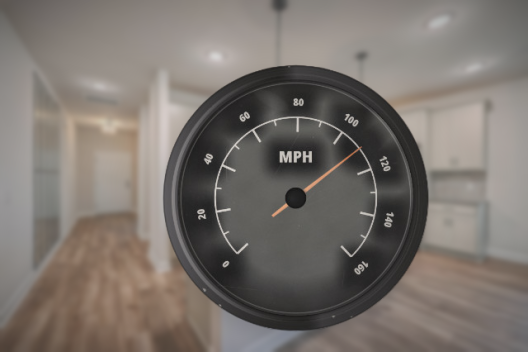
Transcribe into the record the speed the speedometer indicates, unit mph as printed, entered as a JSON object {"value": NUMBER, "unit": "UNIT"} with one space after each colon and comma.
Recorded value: {"value": 110, "unit": "mph"}
